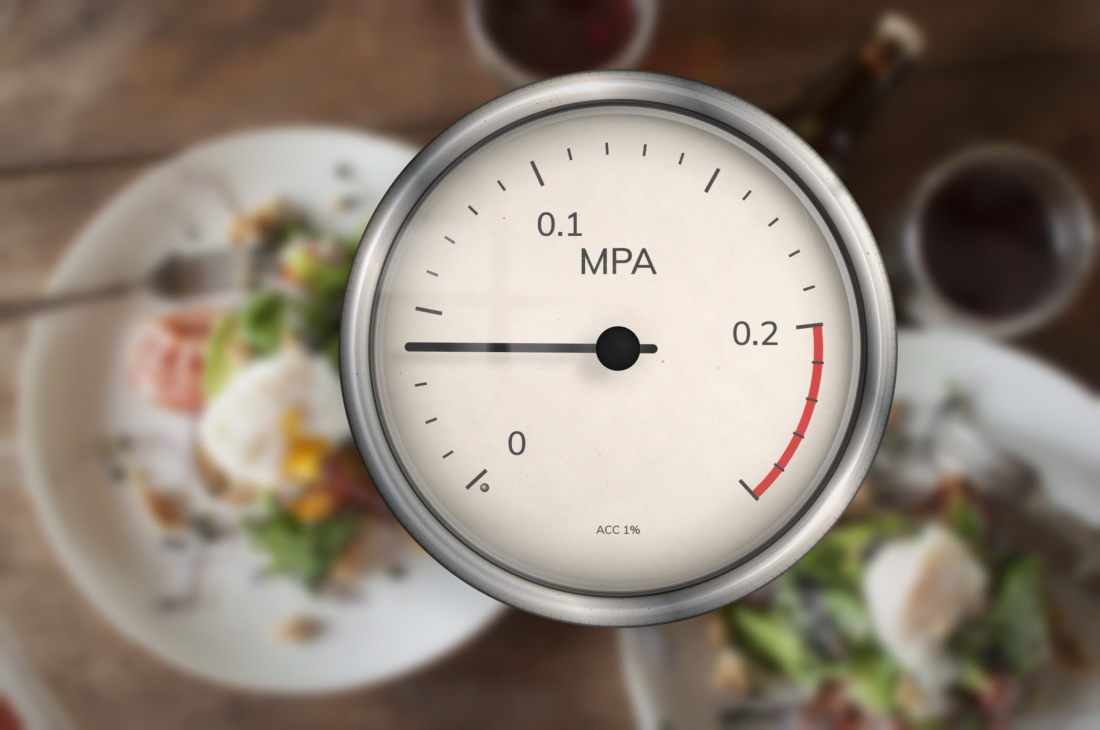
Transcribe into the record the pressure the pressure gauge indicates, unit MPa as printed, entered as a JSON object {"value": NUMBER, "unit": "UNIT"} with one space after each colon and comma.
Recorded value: {"value": 0.04, "unit": "MPa"}
